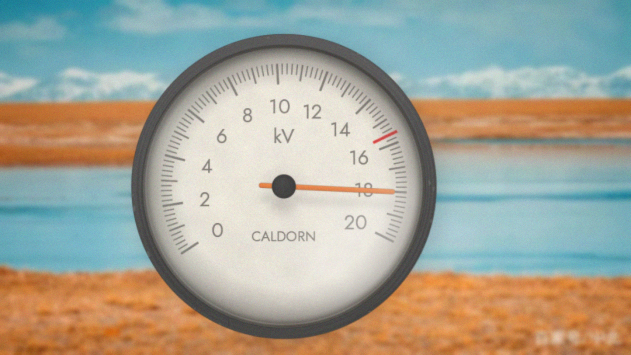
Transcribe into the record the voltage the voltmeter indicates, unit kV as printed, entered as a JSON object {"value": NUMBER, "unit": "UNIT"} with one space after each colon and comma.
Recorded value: {"value": 18, "unit": "kV"}
